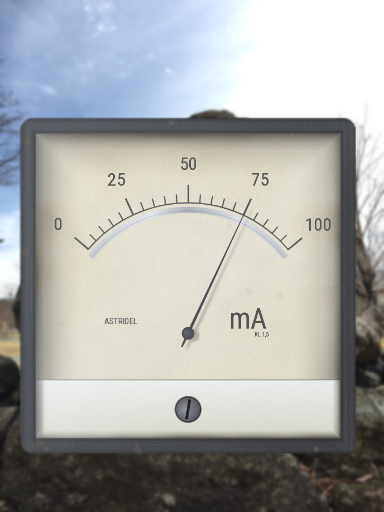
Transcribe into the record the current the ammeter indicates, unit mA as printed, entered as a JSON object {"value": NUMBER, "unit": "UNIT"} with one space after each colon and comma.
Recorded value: {"value": 75, "unit": "mA"}
